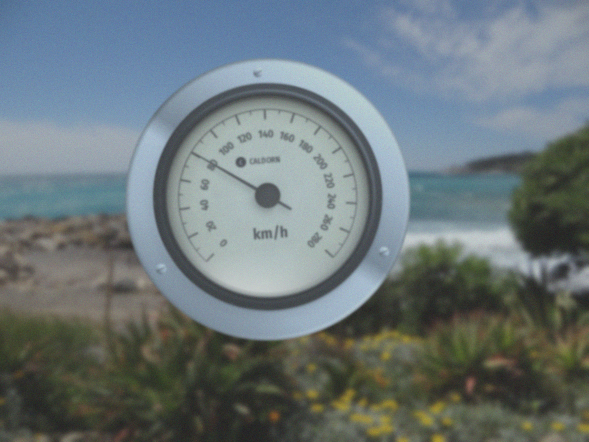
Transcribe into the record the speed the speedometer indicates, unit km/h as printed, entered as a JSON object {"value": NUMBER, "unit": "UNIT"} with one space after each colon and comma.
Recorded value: {"value": 80, "unit": "km/h"}
